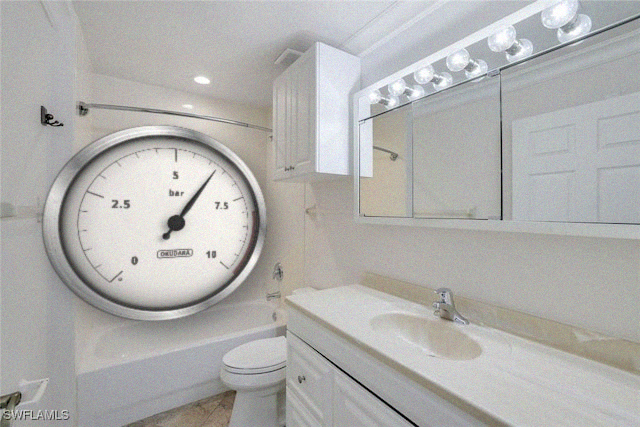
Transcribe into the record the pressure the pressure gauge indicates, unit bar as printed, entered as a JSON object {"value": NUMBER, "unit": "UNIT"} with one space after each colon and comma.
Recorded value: {"value": 6.25, "unit": "bar"}
